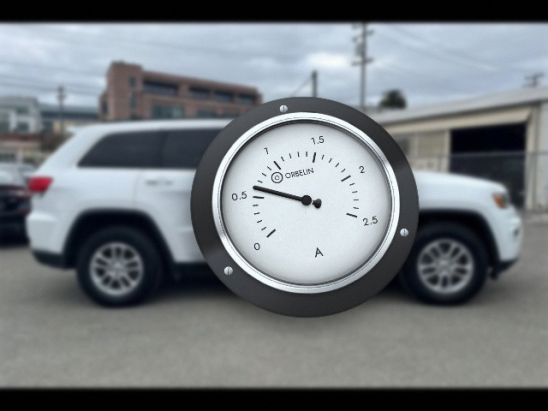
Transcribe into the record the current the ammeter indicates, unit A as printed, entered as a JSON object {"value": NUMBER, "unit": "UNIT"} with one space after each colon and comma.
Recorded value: {"value": 0.6, "unit": "A"}
